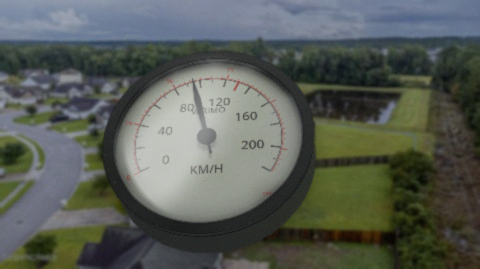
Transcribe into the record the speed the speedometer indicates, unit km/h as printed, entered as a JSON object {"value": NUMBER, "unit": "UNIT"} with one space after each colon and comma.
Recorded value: {"value": 95, "unit": "km/h"}
